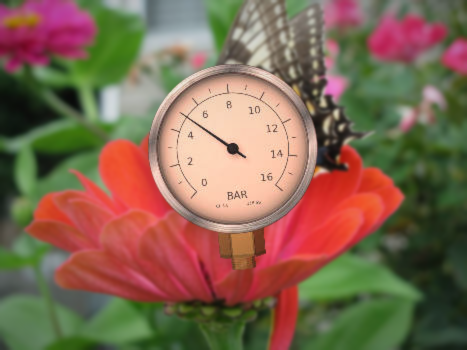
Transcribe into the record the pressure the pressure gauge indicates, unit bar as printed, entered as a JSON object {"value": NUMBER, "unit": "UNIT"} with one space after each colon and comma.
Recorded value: {"value": 5, "unit": "bar"}
